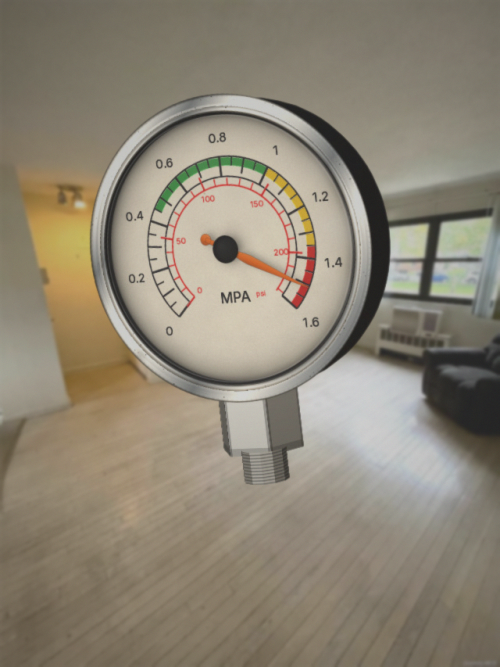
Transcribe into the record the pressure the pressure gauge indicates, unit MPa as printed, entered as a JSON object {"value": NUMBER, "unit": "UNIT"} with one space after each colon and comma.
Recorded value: {"value": 1.5, "unit": "MPa"}
